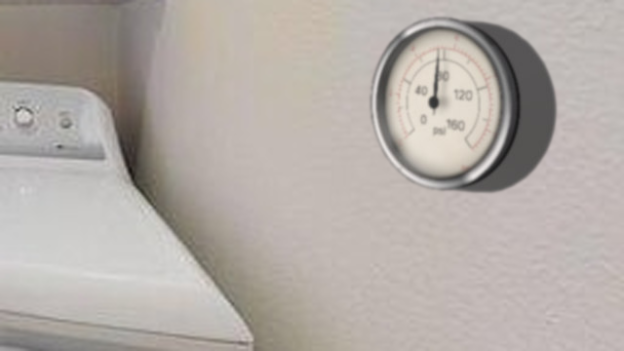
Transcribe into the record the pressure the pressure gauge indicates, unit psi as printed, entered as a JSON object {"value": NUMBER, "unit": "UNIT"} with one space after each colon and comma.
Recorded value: {"value": 80, "unit": "psi"}
